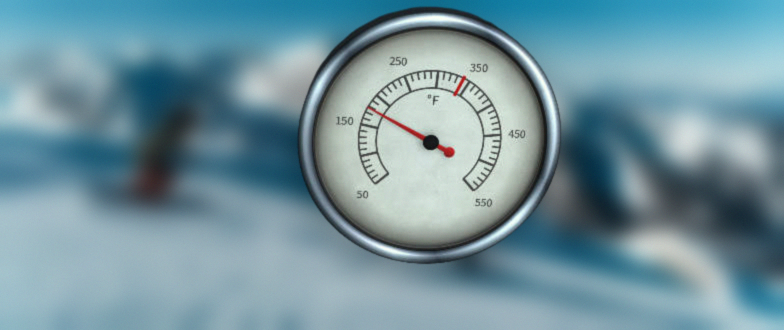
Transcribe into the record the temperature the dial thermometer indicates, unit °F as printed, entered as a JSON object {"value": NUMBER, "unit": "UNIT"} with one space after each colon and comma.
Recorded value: {"value": 180, "unit": "°F"}
